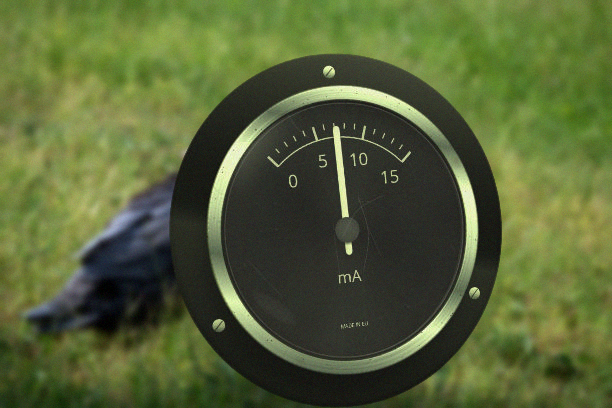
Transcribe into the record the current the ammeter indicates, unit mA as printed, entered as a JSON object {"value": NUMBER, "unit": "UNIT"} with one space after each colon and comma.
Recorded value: {"value": 7, "unit": "mA"}
